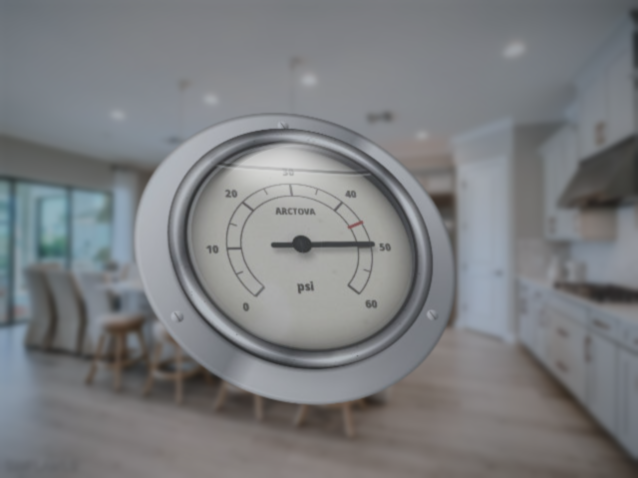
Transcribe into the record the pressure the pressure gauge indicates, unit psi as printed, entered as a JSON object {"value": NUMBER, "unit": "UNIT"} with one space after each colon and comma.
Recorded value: {"value": 50, "unit": "psi"}
